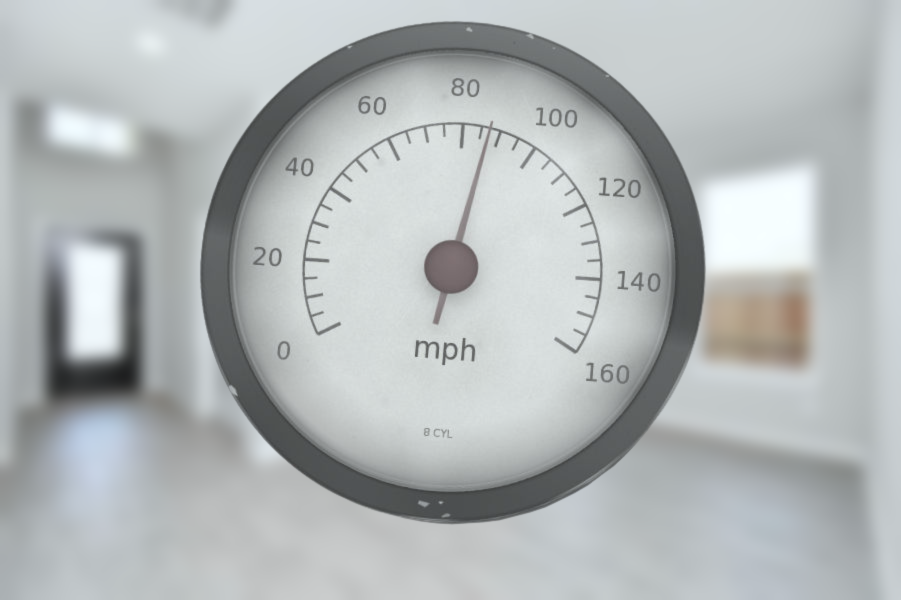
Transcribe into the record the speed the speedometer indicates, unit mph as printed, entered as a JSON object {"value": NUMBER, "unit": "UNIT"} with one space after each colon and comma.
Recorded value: {"value": 87.5, "unit": "mph"}
